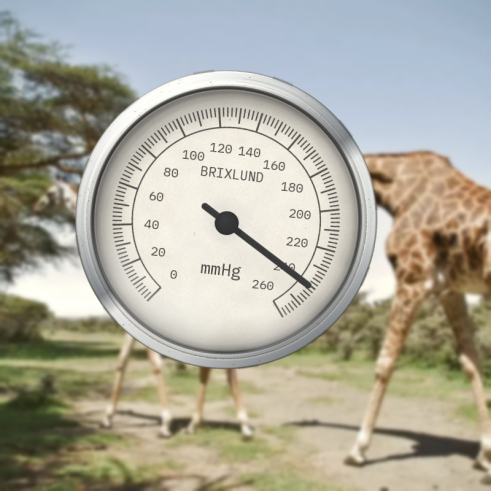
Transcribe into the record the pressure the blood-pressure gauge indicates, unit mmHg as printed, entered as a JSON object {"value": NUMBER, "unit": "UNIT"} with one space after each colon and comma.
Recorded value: {"value": 240, "unit": "mmHg"}
